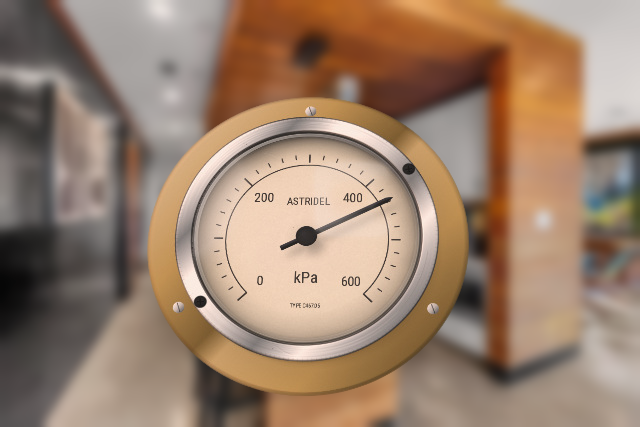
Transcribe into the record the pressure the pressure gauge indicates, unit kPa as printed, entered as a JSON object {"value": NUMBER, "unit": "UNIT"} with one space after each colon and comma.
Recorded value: {"value": 440, "unit": "kPa"}
